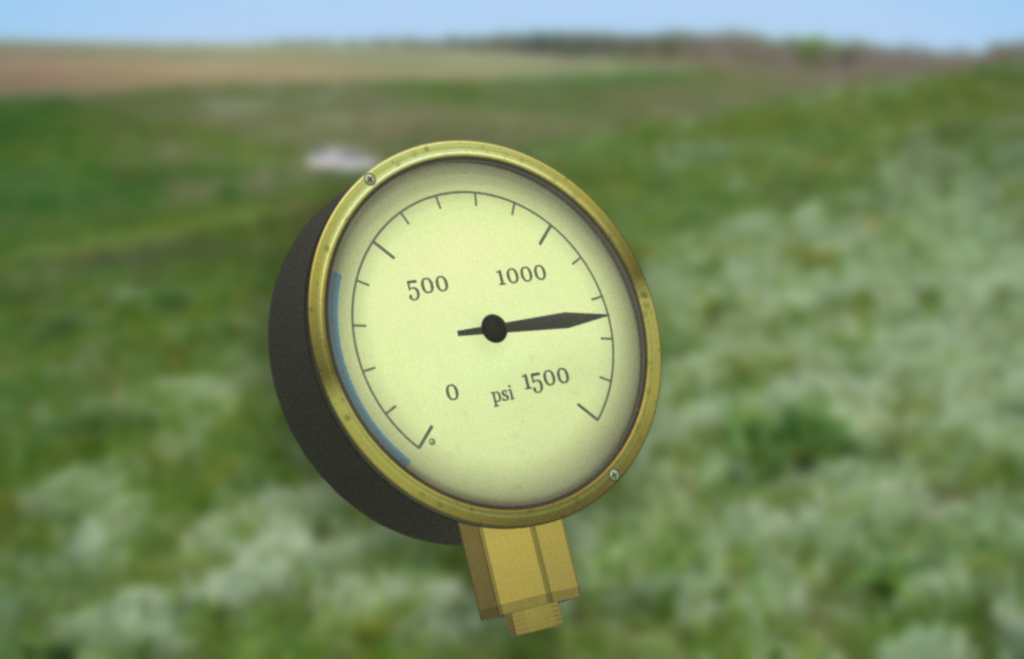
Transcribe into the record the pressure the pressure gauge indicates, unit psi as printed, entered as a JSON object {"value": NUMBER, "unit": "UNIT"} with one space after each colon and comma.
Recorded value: {"value": 1250, "unit": "psi"}
